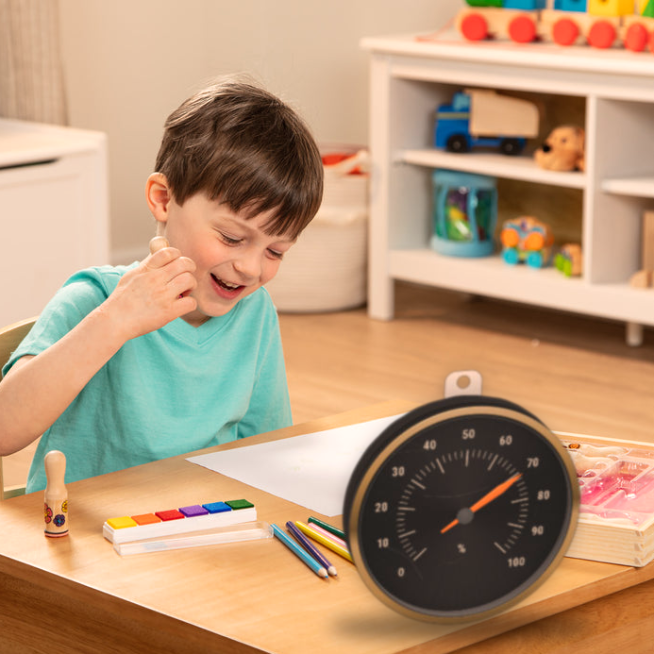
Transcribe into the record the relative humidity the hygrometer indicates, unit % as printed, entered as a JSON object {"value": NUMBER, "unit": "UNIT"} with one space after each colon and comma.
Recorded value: {"value": 70, "unit": "%"}
